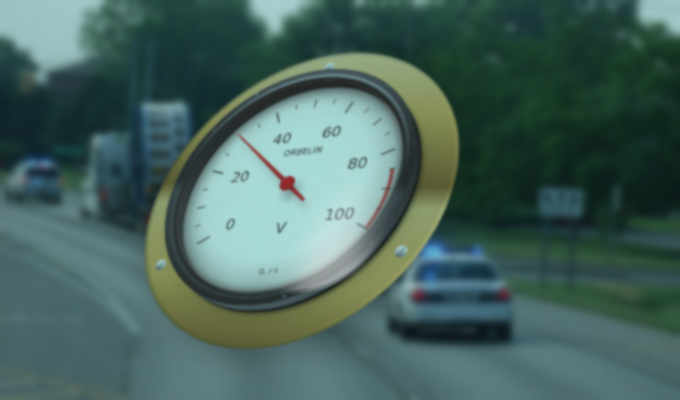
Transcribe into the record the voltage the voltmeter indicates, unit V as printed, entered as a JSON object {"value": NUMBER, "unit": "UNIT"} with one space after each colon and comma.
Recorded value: {"value": 30, "unit": "V"}
